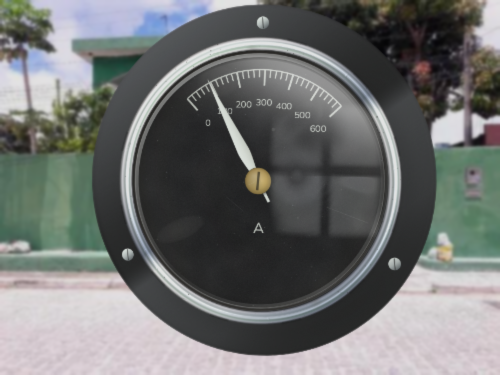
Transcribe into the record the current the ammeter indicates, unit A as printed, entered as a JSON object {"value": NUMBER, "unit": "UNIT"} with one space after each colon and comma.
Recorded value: {"value": 100, "unit": "A"}
